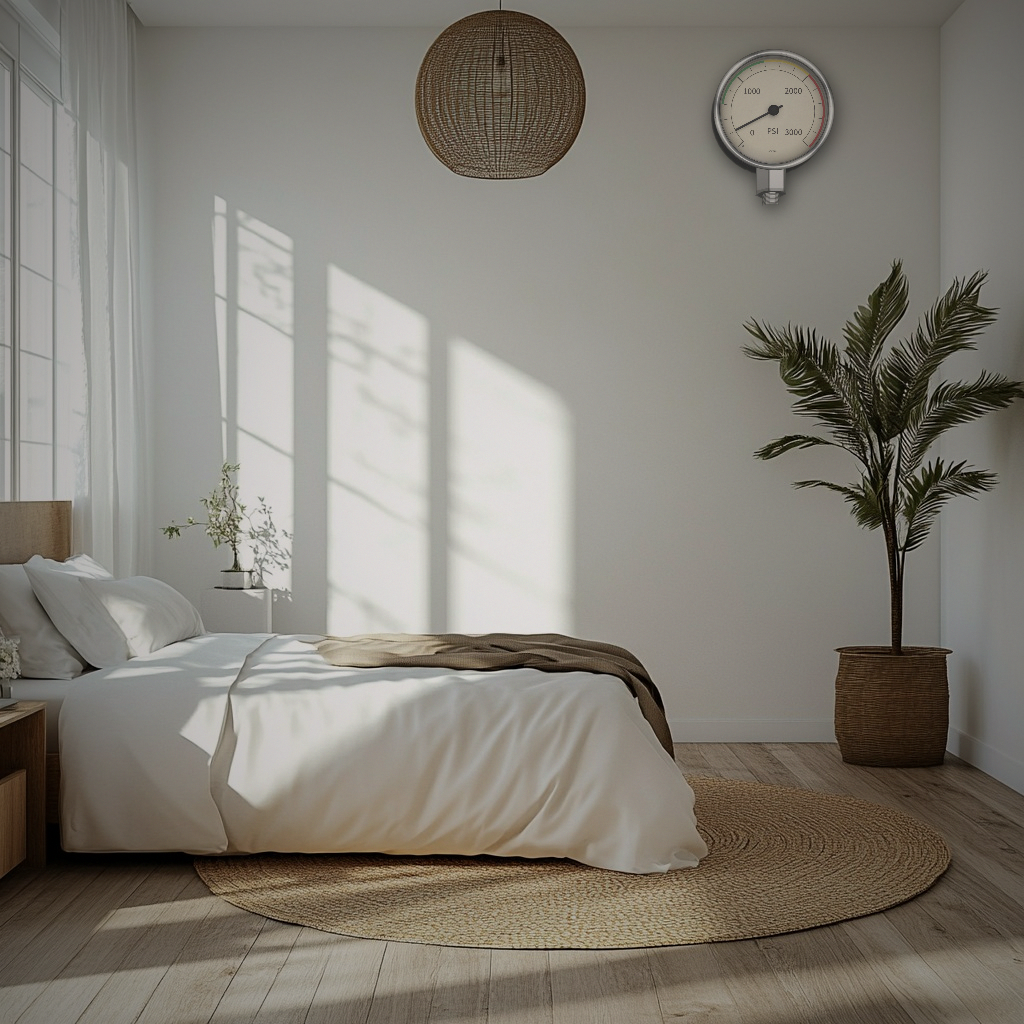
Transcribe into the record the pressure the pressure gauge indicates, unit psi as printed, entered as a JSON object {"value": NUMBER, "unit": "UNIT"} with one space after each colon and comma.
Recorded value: {"value": 200, "unit": "psi"}
